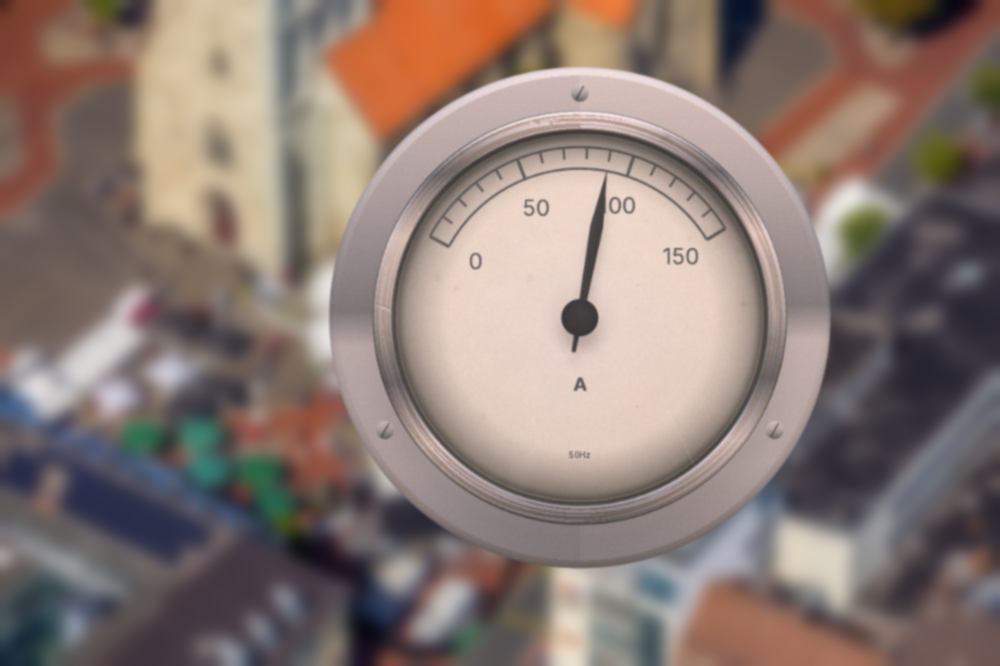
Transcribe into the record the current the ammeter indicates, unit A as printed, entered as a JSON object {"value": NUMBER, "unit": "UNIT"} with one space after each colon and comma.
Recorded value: {"value": 90, "unit": "A"}
